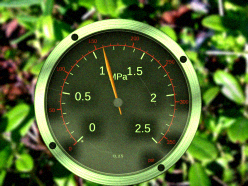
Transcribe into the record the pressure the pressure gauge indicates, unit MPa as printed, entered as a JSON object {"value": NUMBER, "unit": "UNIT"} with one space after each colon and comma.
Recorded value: {"value": 1.1, "unit": "MPa"}
